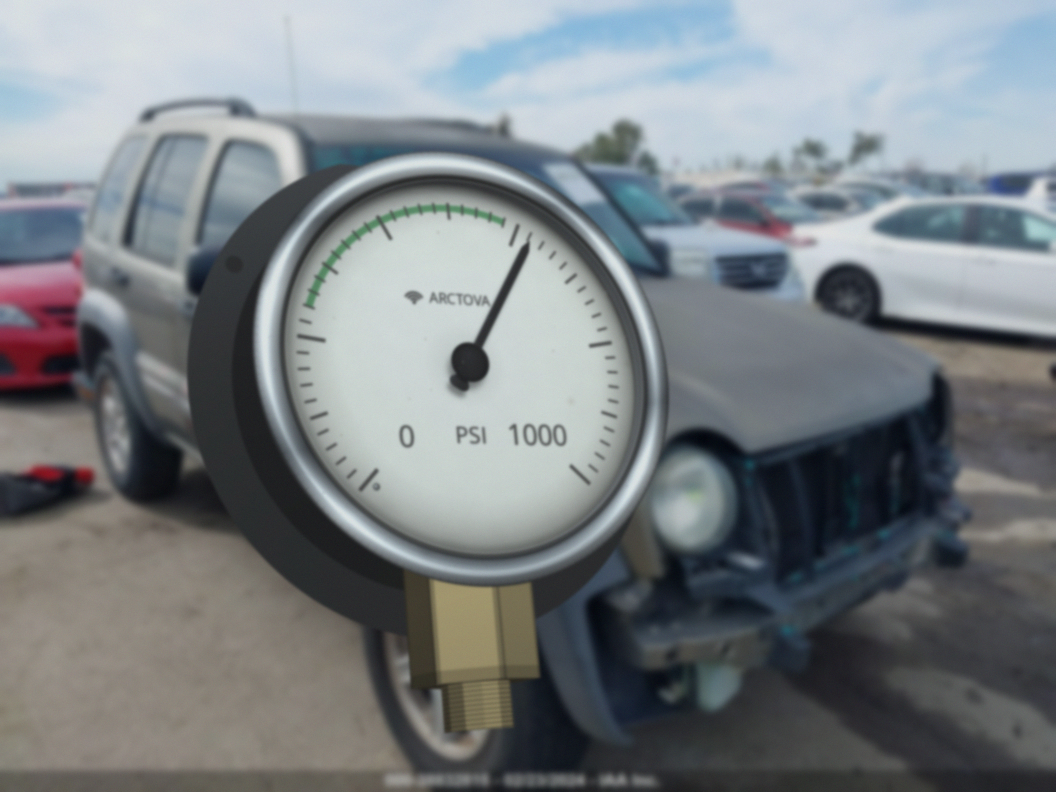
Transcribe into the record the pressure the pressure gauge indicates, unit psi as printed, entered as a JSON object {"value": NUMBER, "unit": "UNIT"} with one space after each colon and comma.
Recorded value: {"value": 620, "unit": "psi"}
